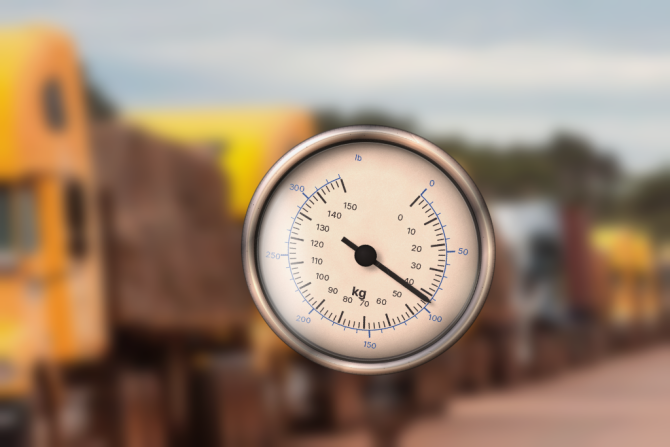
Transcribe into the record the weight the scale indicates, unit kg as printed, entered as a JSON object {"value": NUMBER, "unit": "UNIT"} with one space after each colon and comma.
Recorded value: {"value": 42, "unit": "kg"}
